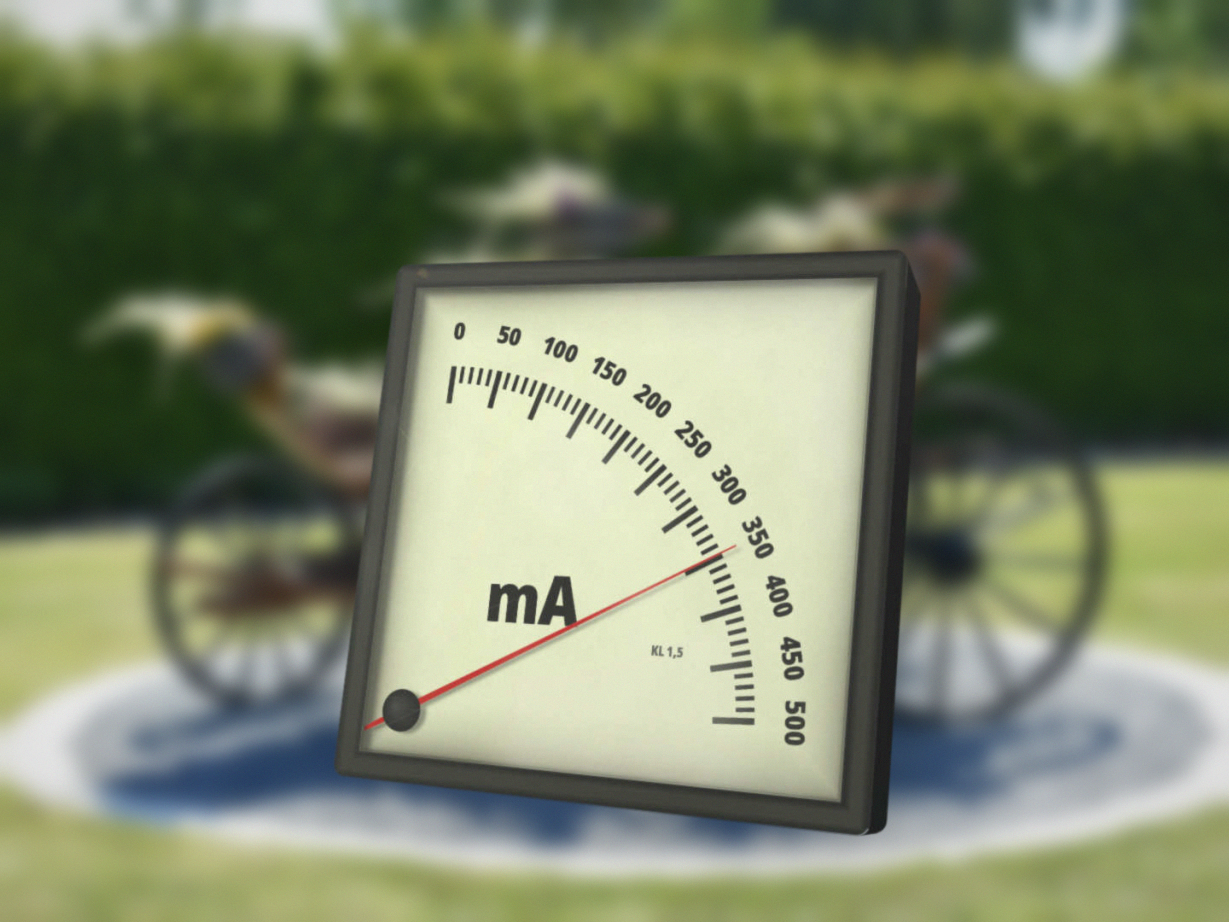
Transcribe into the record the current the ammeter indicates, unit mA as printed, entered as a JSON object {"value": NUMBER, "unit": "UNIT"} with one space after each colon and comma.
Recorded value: {"value": 350, "unit": "mA"}
